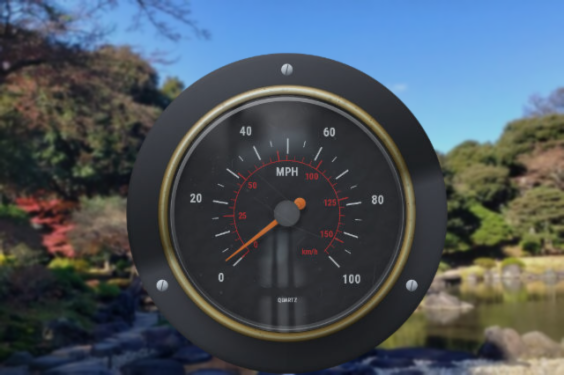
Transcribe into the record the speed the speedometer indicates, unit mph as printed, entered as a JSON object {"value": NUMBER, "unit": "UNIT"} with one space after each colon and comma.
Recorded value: {"value": 2.5, "unit": "mph"}
